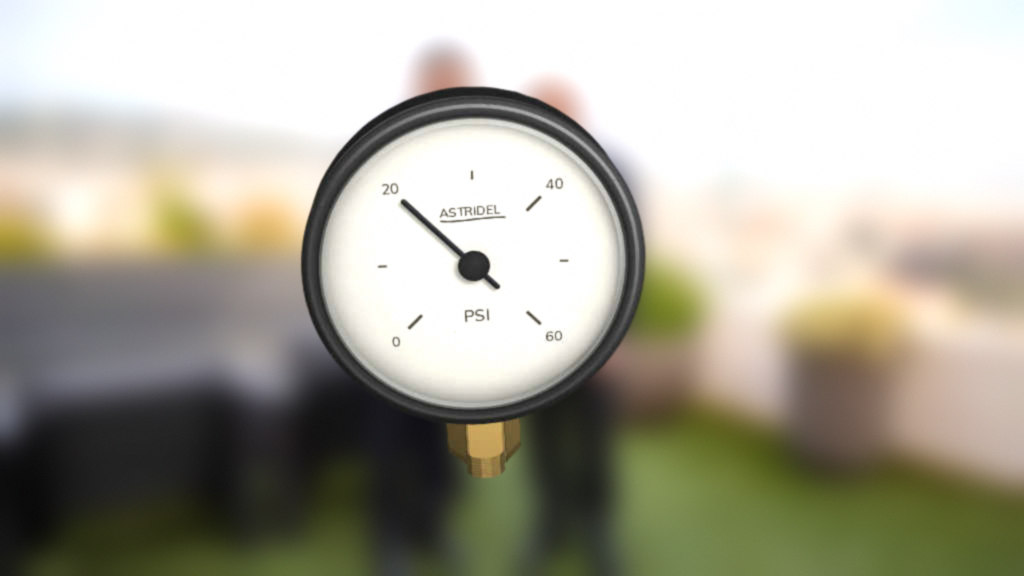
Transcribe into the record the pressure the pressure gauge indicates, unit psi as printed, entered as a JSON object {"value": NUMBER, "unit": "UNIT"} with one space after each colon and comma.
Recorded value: {"value": 20, "unit": "psi"}
